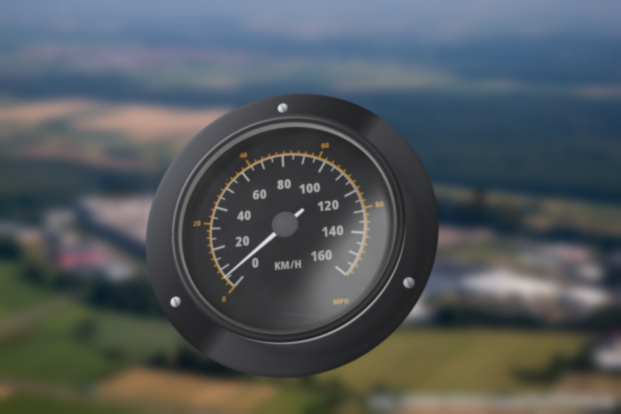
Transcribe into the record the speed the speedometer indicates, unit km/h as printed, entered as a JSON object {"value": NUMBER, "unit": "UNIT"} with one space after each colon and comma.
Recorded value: {"value": 5, "unit": "km/h"}
